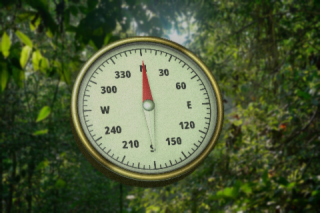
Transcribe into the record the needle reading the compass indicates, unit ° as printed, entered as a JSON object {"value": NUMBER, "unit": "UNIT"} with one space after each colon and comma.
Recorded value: {"value": 0, "unit": "°"}
